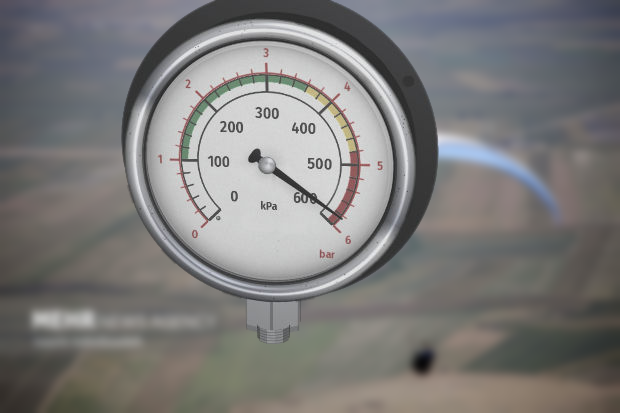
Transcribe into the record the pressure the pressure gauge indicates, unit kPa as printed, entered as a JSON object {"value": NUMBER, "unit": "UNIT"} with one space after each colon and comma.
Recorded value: {"value": 580, "unit": "kPa"}
